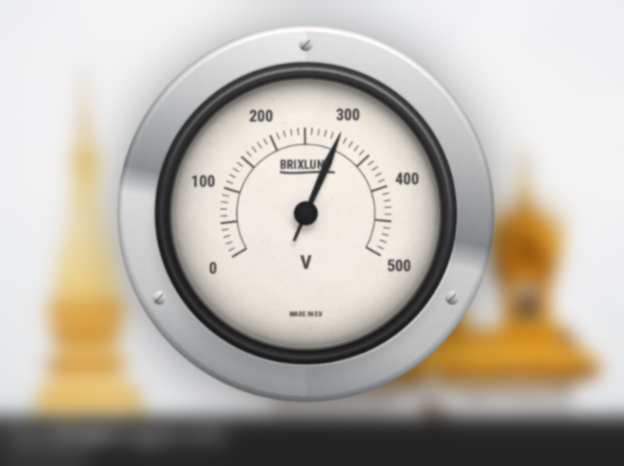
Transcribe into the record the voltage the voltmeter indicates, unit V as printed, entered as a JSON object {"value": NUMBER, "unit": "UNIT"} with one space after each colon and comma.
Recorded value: {"value": 300, "unit": "V"}
